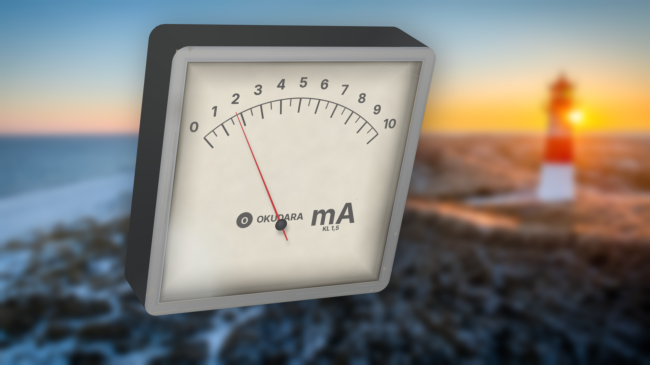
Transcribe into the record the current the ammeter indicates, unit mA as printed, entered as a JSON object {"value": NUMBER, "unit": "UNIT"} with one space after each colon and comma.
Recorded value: {"value": 1.75, "unit": "mA"}
